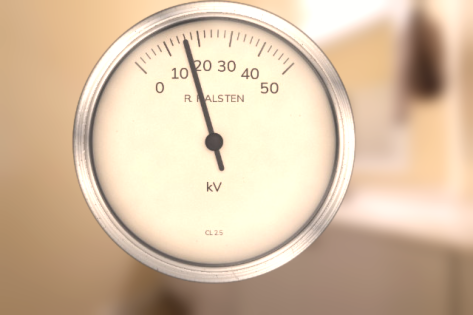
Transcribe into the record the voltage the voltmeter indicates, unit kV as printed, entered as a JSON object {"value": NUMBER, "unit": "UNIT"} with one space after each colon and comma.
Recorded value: {"value": 16, "unit": "kV"}
